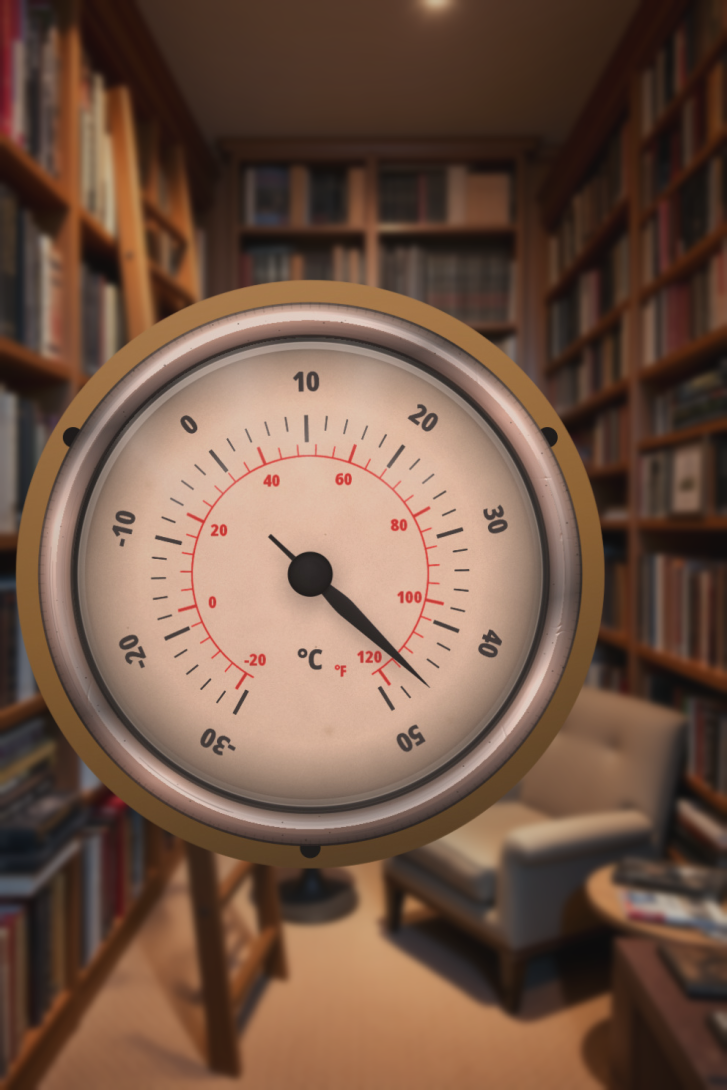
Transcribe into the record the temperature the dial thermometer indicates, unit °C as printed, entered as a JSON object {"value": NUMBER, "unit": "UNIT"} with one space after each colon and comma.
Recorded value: {"value": 46, "unit": "°C"}
